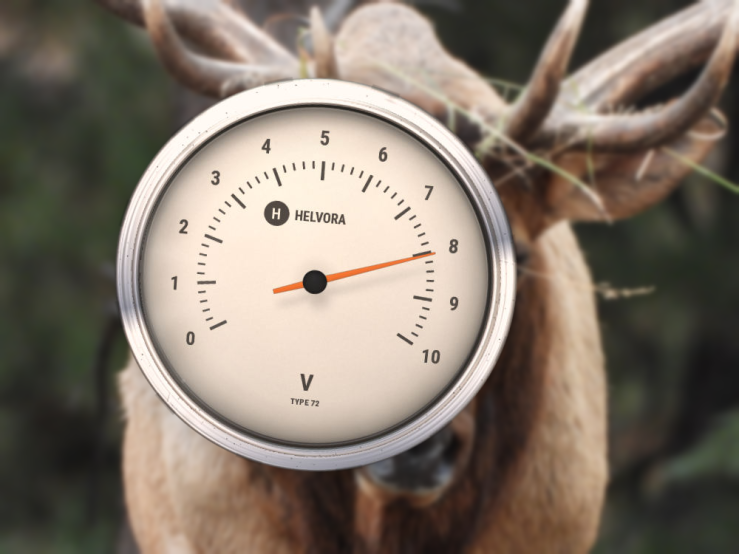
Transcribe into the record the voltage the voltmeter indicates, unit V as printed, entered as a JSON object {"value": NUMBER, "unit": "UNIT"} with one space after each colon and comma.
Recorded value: {"value": 8, "unit": "V"}
